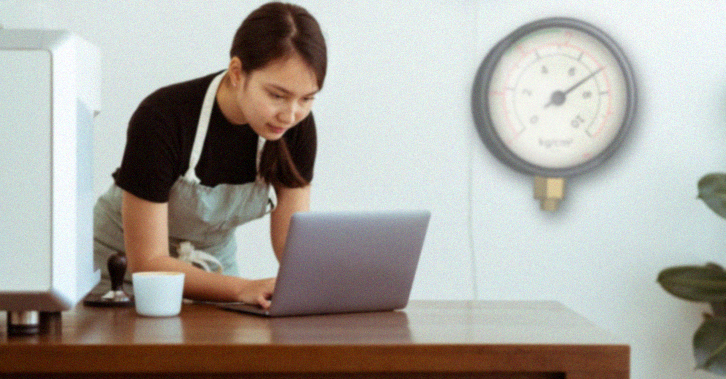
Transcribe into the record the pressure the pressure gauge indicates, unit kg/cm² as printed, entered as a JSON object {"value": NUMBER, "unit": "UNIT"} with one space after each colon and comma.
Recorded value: {"value": 7, "unit": "kg/cm²"}
